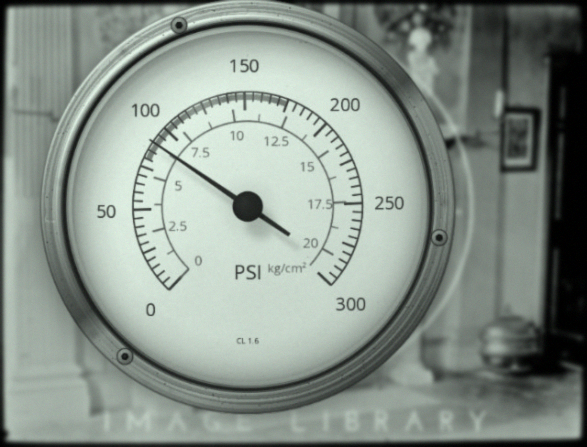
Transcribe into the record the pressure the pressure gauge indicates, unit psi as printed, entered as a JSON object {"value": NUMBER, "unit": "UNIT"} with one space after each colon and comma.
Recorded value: {"value": 90, "unit": "psi"}
